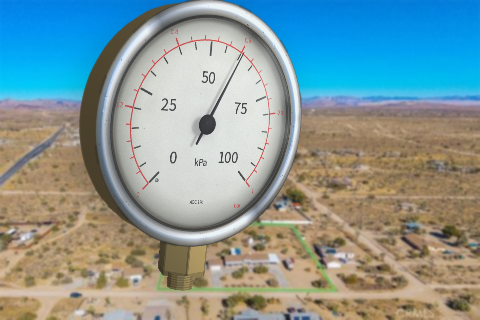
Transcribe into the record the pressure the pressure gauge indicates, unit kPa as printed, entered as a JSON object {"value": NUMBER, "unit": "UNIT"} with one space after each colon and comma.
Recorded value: {"value": 60, "unit": "kPa"}
